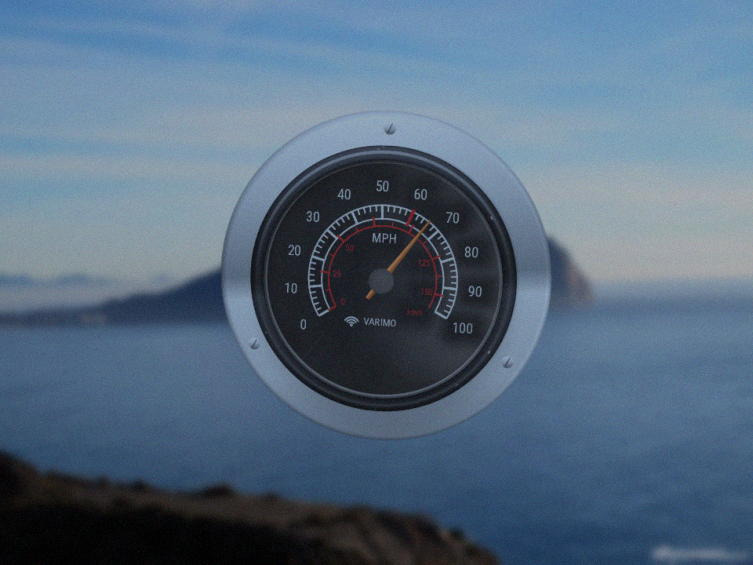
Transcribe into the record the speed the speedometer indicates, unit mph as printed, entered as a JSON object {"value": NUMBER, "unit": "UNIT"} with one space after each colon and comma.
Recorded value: {"value": 66, "unit": "mph"}
